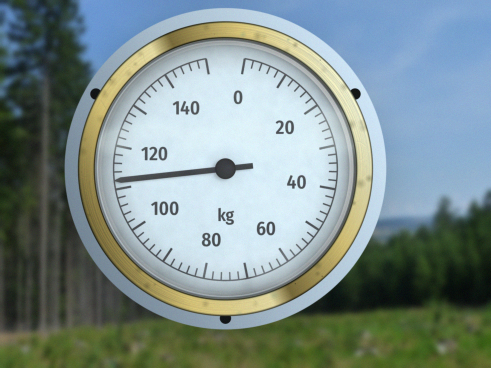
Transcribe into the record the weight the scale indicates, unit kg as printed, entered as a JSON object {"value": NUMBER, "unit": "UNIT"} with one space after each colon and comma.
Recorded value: {"value": 112, "unit": "kg"}
